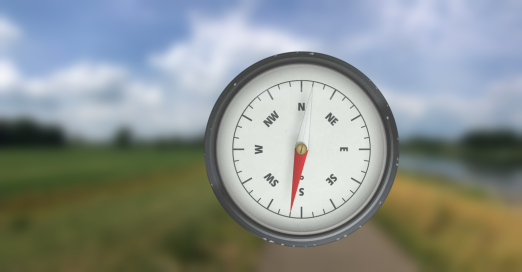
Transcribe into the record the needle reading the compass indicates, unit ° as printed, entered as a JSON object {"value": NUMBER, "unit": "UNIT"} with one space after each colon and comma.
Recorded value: {"value": 190, "unit": "°"}
